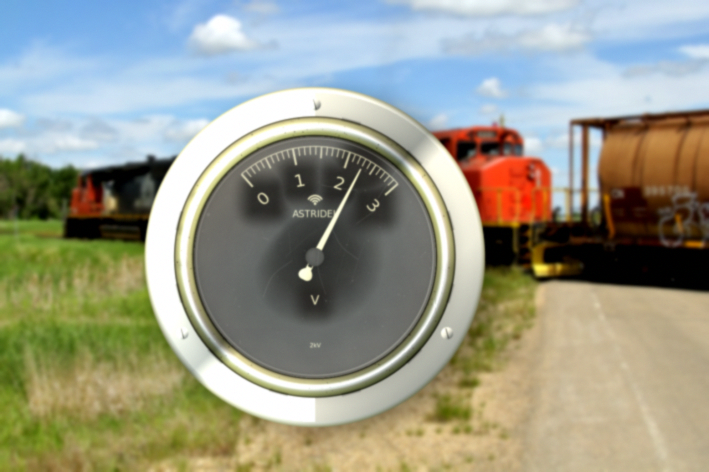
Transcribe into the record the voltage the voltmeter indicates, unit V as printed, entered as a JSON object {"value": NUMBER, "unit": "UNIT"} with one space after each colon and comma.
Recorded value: {"value": 2.3, "unit": "V"}
